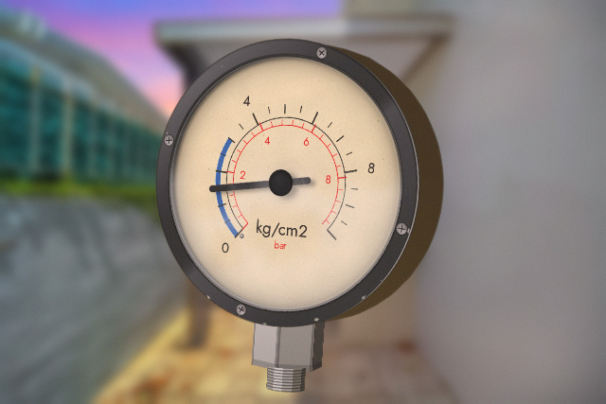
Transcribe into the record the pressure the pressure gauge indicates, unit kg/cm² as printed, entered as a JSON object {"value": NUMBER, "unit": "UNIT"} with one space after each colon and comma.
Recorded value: {"value": 1.5, "unit": "kg/cm²"}
